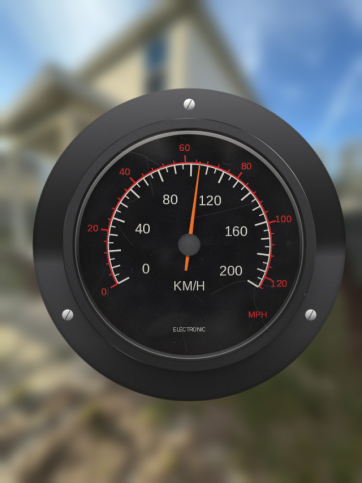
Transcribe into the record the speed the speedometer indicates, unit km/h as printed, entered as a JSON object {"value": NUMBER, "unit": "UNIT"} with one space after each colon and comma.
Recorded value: {"value": 105, "unit": "km/h"}
